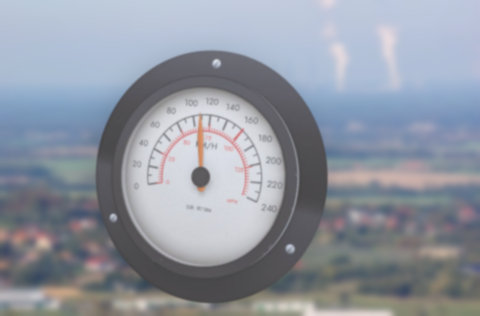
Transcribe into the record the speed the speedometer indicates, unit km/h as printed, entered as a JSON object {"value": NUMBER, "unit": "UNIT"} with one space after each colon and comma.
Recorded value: {"value": 110, "unit": "km/h"}
